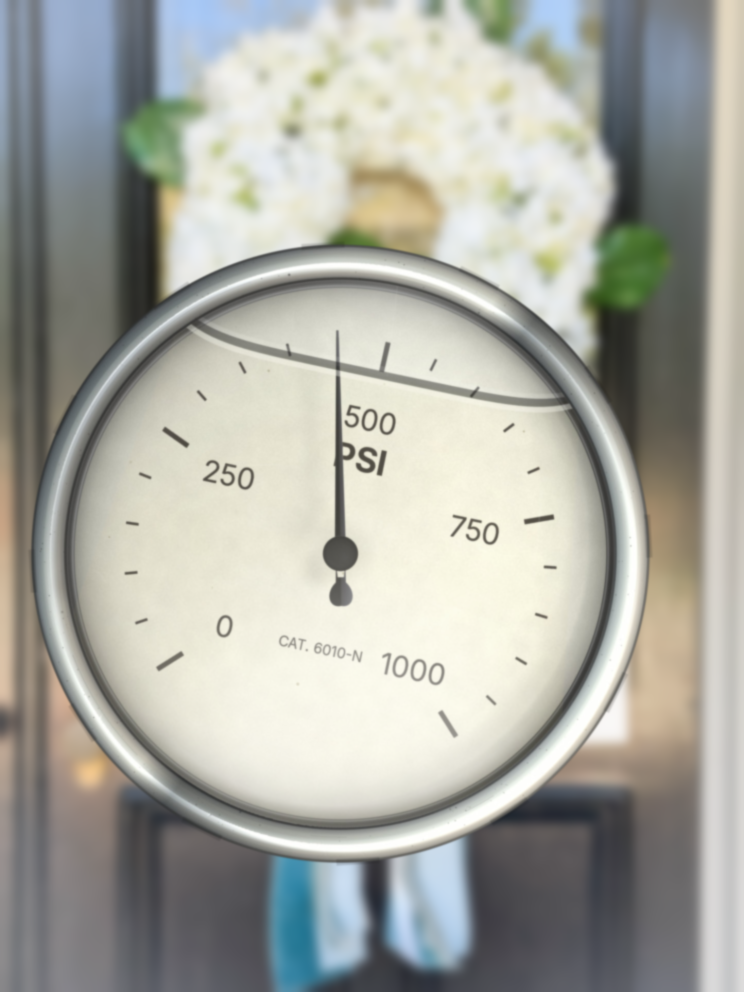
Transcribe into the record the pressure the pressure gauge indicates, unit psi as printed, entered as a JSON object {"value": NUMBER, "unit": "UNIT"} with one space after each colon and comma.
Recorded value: {"value": 450, "unit": "psi"}
